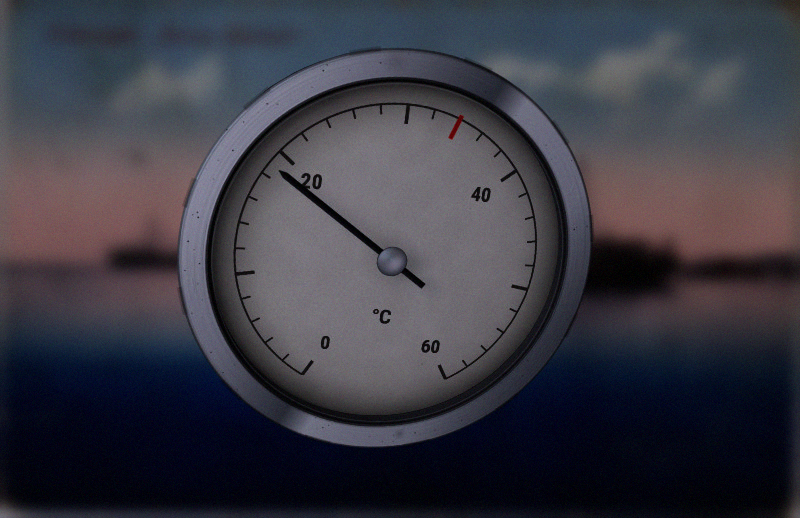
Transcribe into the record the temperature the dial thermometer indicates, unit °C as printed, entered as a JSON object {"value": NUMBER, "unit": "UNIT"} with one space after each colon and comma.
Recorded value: {"value": 19, "unit": "°C"}
